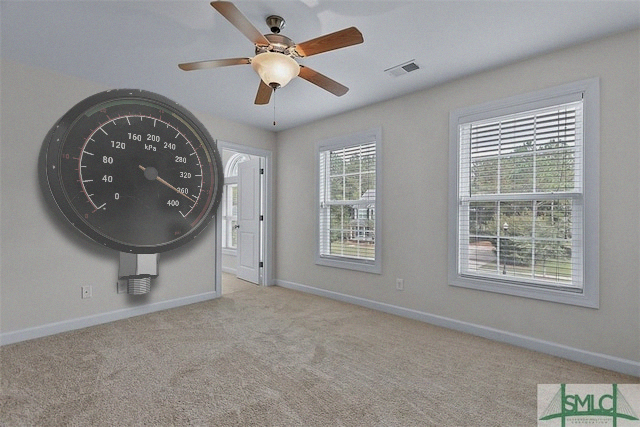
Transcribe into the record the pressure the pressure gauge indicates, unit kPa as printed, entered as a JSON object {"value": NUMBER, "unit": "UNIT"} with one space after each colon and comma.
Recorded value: {"value": 370, "unit": "kPa"}
